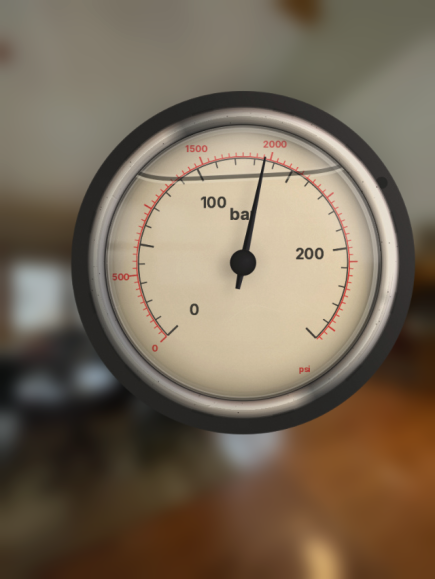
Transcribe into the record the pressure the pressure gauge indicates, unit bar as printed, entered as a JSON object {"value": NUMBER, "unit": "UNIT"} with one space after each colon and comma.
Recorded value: {"value": 135, "unit": "bar"}
